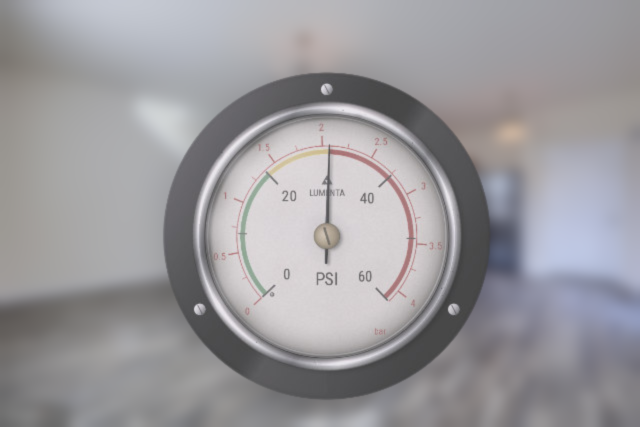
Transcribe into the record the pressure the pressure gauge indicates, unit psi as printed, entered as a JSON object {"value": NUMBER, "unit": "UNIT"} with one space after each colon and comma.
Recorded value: {"value": 30, "unit": "psi"}
